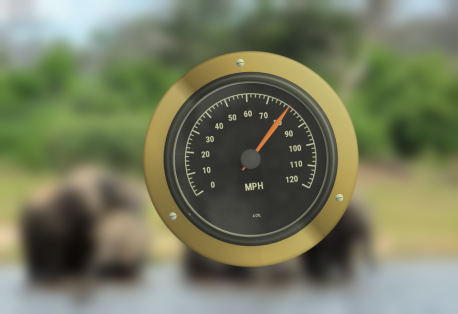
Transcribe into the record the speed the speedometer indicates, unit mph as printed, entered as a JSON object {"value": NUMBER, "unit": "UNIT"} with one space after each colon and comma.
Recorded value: {"value": 80, "unit": "mph"}
